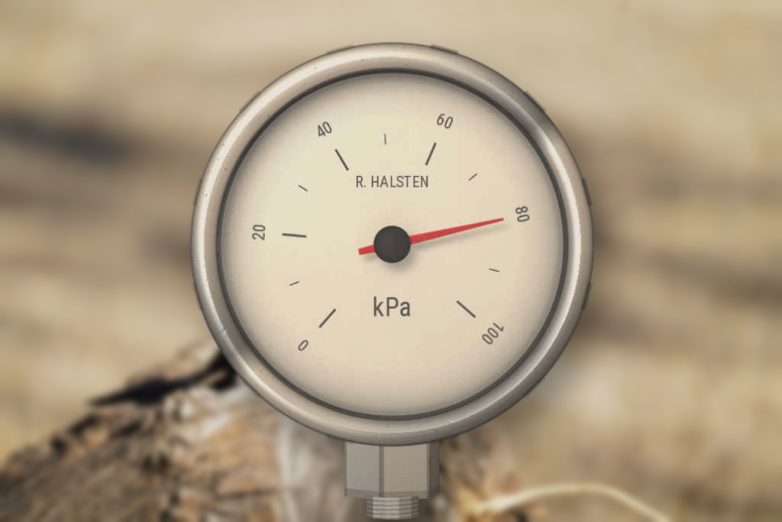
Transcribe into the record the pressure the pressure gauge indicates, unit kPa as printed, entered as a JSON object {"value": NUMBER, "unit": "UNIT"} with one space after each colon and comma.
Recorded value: {"value": 80, "unit": "kPa"}
